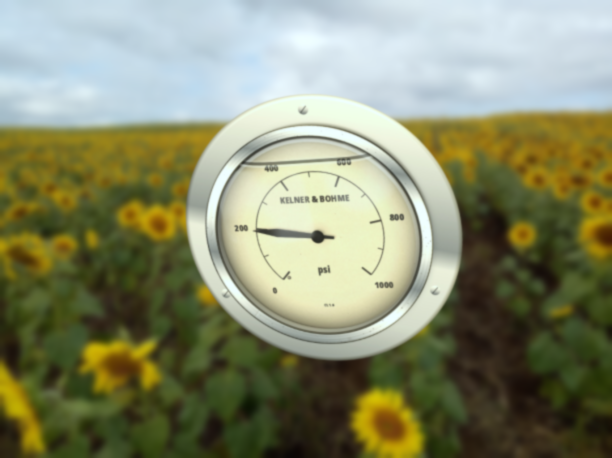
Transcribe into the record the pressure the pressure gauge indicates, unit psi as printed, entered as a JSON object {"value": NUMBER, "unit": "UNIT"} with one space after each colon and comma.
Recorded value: {"value": 200, "unit": "psi"}
